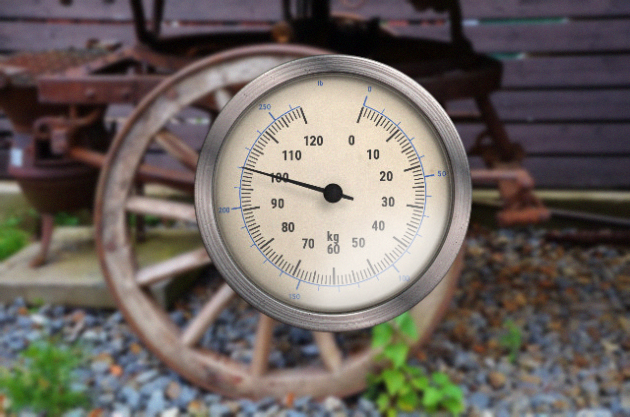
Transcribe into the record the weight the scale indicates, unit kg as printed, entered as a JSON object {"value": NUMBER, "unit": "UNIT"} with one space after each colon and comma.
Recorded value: {"value": 100, "unit": "kg"}
